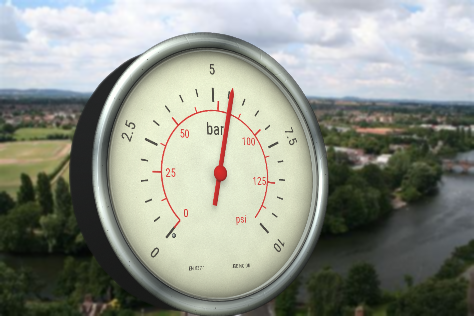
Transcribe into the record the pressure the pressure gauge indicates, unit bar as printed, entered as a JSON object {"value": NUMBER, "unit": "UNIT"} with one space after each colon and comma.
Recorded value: {"value": 5.5, "unit": "bar"}
